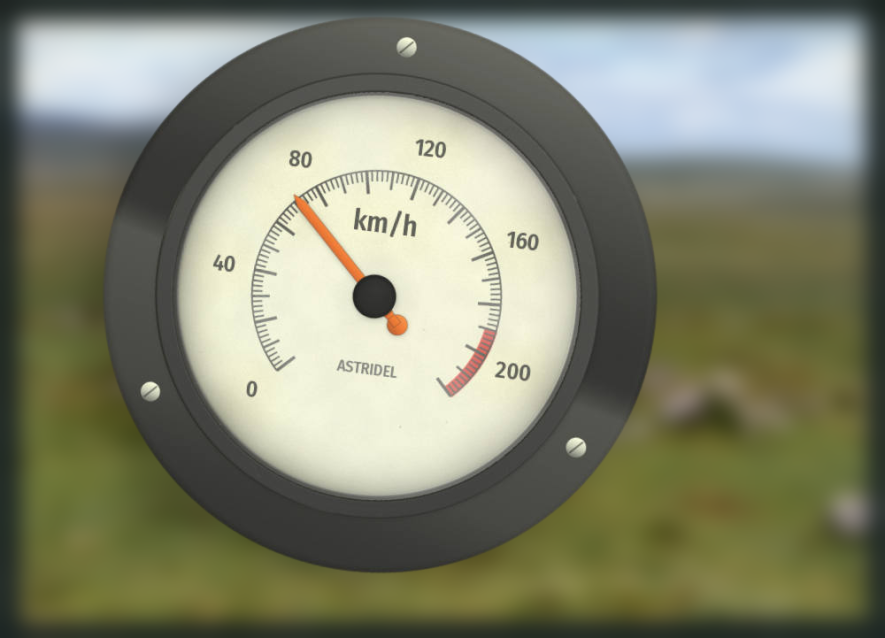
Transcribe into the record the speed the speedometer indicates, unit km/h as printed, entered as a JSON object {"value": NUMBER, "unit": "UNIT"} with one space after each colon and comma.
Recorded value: {"value": 72, "unit": "km/h"}
